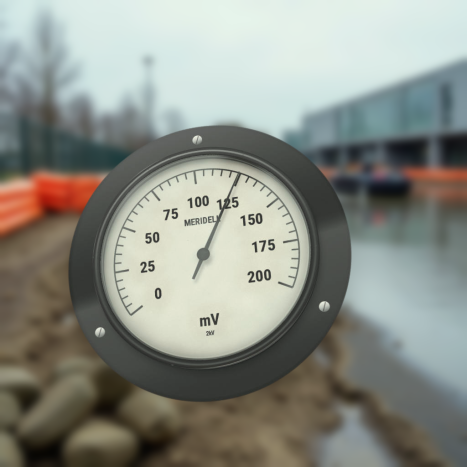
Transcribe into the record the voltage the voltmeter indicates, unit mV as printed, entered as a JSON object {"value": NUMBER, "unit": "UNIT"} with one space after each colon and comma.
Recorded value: {"value": 125, "unit": "mV"}
